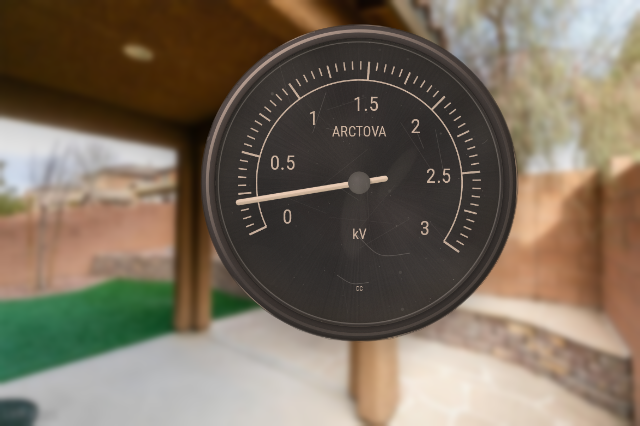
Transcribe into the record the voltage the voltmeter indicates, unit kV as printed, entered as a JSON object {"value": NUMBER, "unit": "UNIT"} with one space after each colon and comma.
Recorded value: {"value": 0.2, "unit": "kV"}
